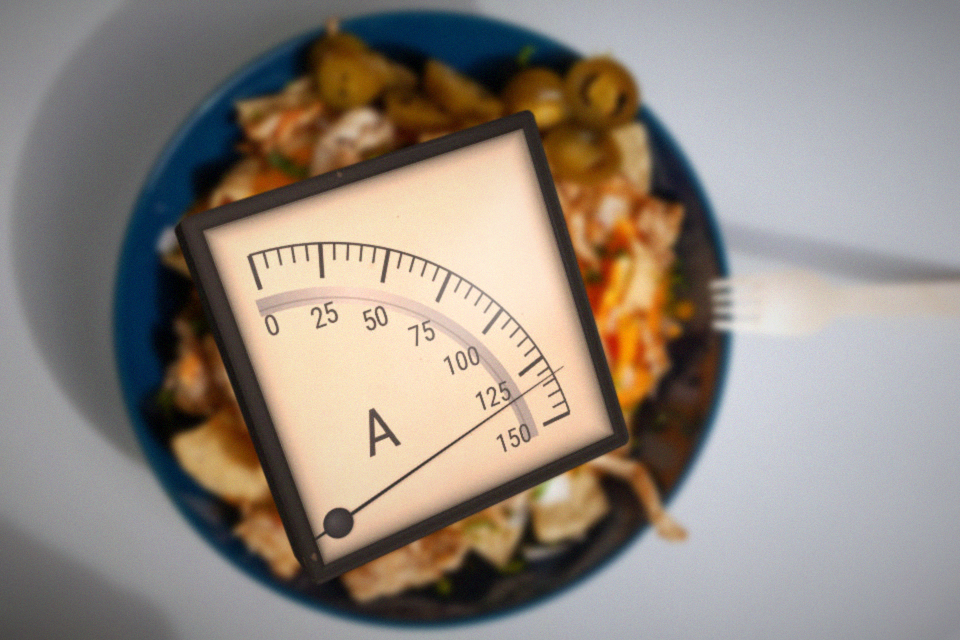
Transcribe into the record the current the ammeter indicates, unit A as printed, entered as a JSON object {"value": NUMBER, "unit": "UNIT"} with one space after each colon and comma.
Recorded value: {"value": 132.5, "unit": "A"}
